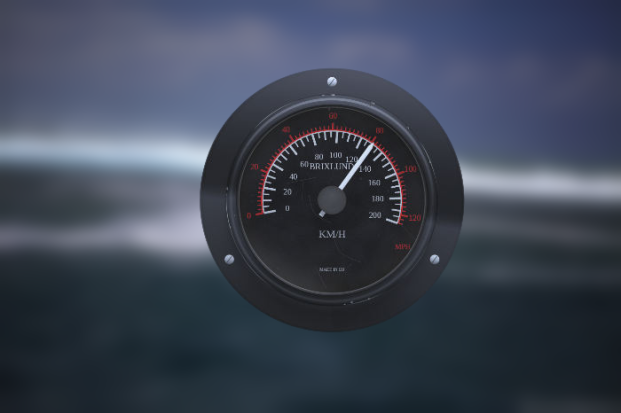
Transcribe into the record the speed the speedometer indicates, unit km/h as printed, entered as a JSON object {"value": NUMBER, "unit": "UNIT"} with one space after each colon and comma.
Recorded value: {"value": 130, "unit": "km/h"}
